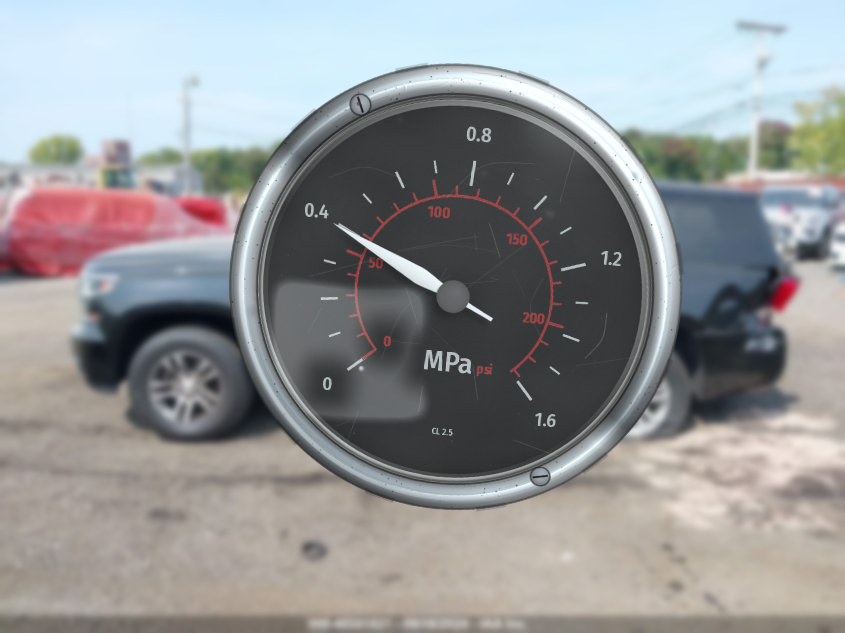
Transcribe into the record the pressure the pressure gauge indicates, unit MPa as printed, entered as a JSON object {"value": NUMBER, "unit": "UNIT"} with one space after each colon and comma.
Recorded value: {"value": 0.4, "unit": "MPa"}
